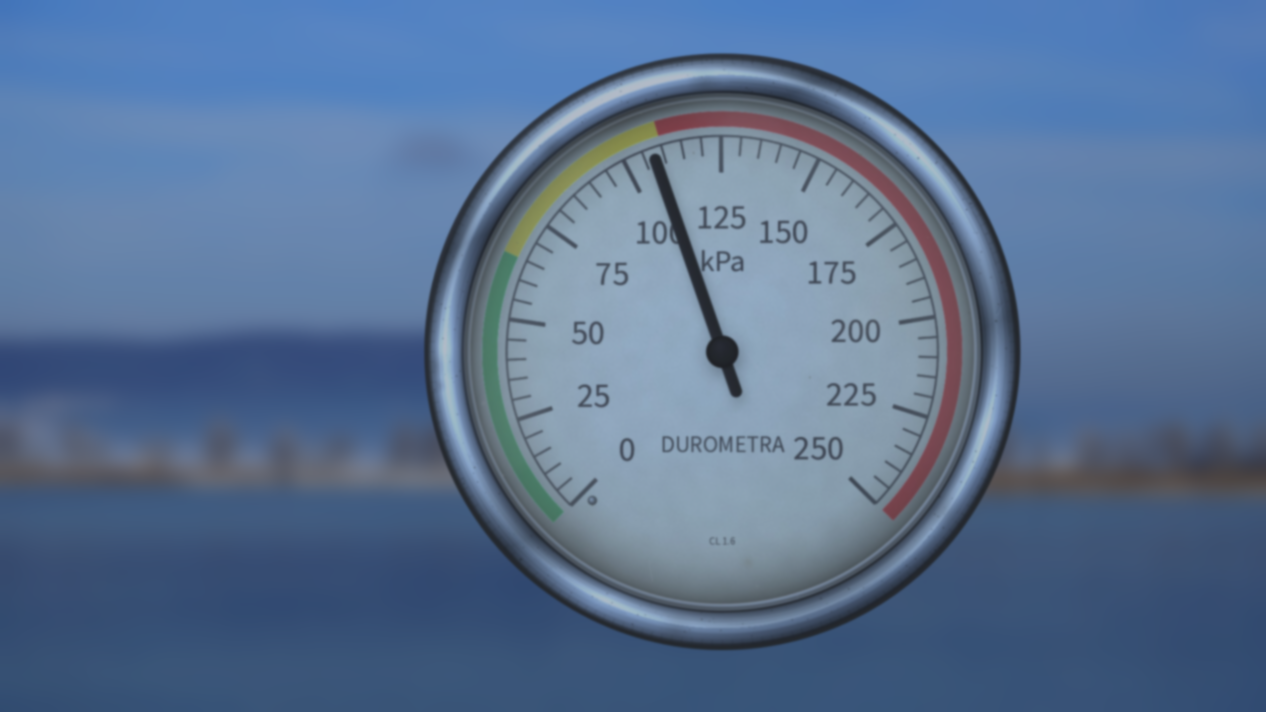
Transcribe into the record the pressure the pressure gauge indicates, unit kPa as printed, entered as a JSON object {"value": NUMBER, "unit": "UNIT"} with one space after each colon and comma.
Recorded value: {"value": 107.5, "unit": "kPa"}
